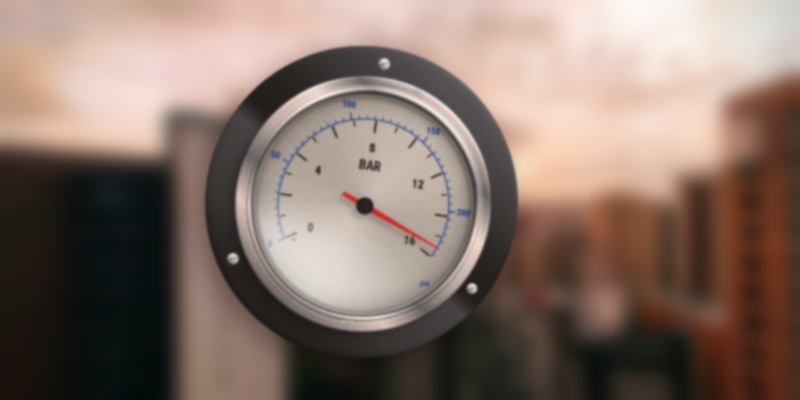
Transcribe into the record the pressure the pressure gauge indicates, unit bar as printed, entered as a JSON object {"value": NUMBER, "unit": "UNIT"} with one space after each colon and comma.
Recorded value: {"value": 15.5, "unit": "bar"}
